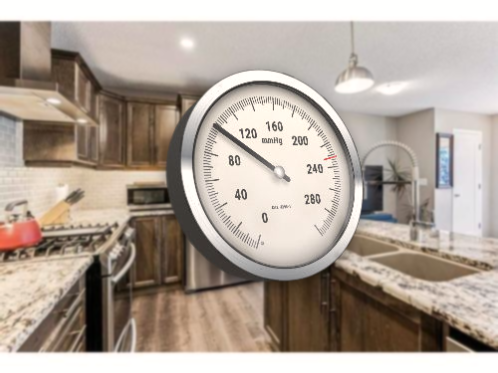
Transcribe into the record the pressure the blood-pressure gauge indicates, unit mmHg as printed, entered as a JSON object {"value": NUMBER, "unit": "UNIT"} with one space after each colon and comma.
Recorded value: {"value": 100, "unit": "mmHg"}
